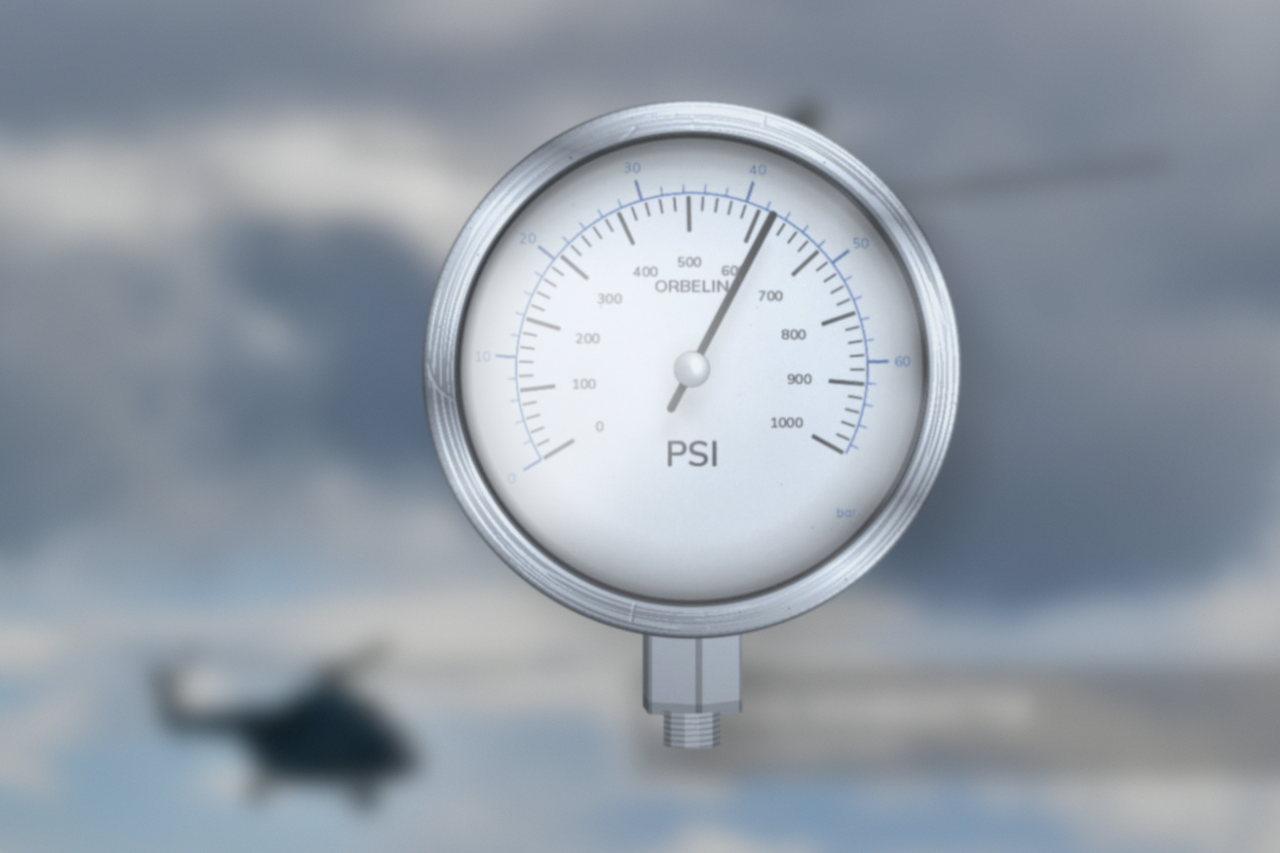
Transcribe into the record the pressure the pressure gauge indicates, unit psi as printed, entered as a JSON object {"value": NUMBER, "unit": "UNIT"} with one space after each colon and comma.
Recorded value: {"value": 620, "unit": "psi"}
